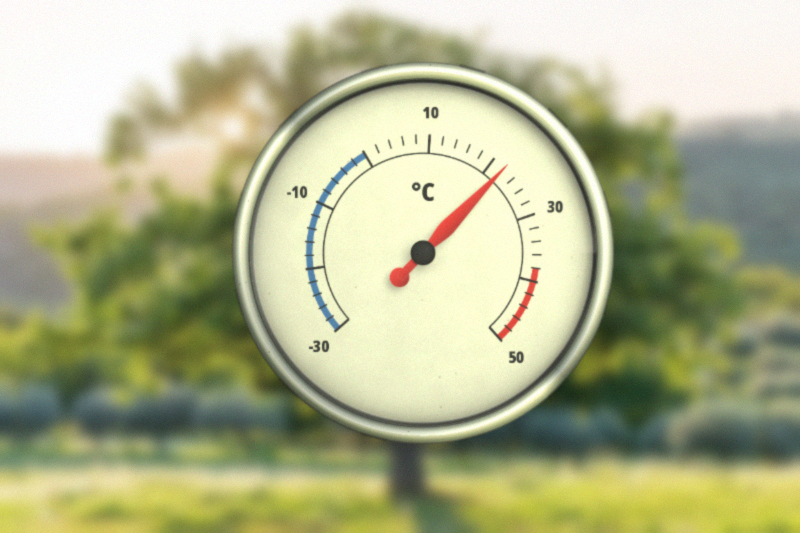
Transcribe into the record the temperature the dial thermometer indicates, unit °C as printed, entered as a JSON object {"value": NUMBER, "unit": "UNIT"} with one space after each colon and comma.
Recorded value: {"value": 22, "unit": "°C"}
